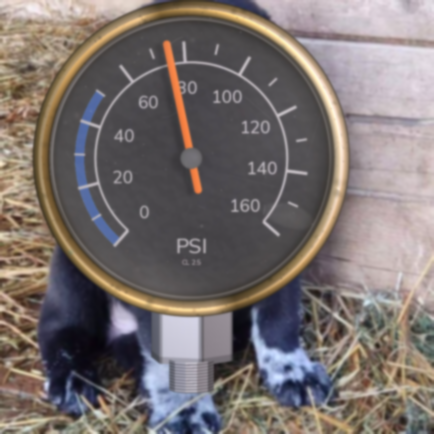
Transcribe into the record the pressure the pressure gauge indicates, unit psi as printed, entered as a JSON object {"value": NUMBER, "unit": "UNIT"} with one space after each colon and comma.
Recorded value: {"value": 75, "unit": "psi"}
